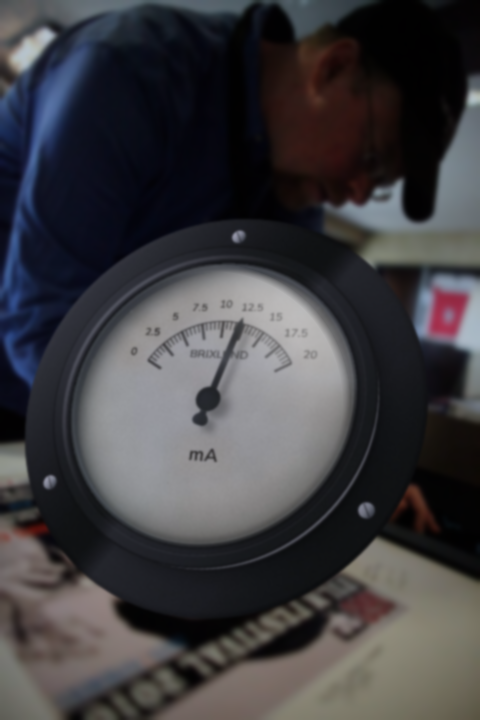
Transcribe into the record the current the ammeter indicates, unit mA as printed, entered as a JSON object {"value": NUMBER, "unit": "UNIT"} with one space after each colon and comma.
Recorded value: {"value": 12.5, "unit": "mA"}
